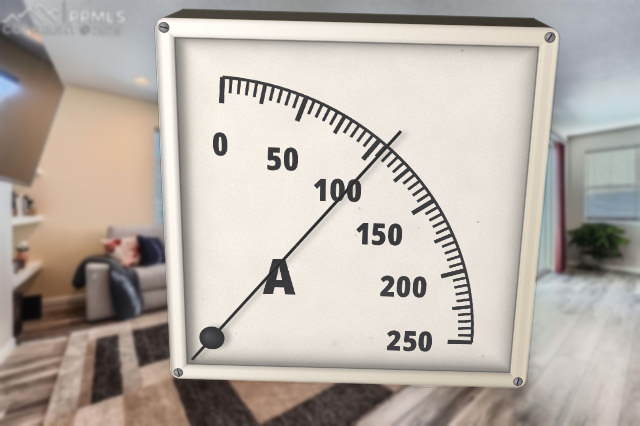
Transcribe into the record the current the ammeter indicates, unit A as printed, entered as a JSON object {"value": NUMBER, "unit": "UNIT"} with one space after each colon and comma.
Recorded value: {"value": 105, "unit": "A"}
